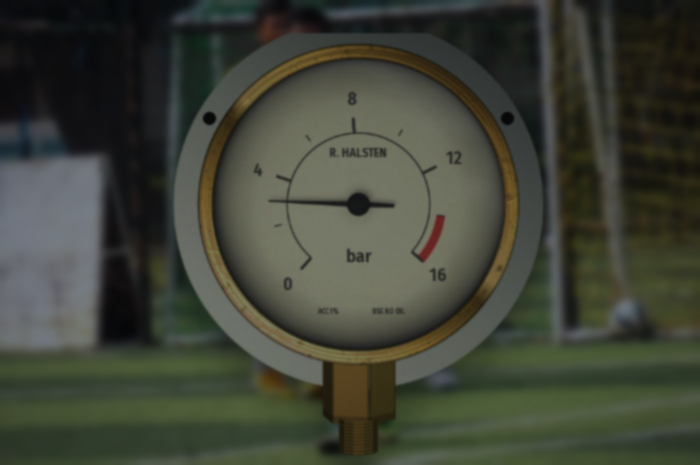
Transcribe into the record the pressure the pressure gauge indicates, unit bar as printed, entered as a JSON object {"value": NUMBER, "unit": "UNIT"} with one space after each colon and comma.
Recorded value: {"value": 3, "unit": "bar"}
